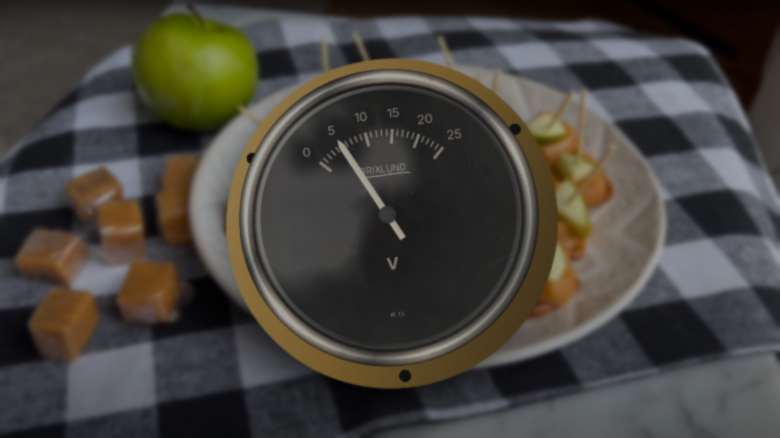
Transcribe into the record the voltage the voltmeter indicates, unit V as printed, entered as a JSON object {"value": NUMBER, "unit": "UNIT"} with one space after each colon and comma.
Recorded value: {"value": 5, "unit": "V"}
